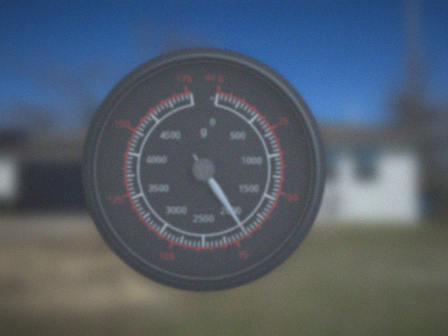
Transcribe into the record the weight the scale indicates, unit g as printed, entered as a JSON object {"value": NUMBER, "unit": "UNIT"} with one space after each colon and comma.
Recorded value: {"value": 2000, "unit": "g"}
